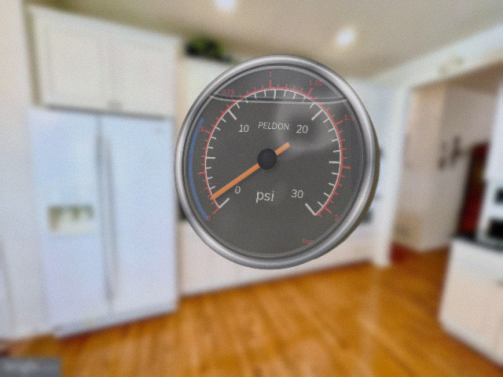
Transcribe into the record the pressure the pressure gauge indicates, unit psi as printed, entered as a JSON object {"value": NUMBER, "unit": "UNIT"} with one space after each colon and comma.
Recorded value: {"value": 1, "unit": "psi"}
